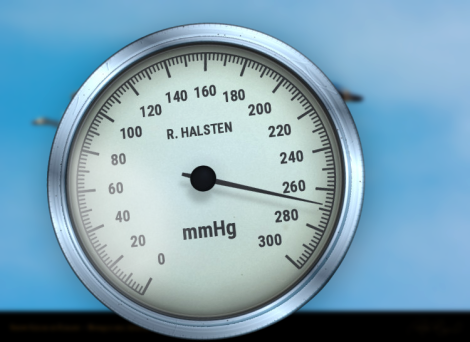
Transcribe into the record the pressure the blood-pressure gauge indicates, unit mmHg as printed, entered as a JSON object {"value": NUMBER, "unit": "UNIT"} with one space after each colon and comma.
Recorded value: {"value": 268, "unit": "mmHg"}
